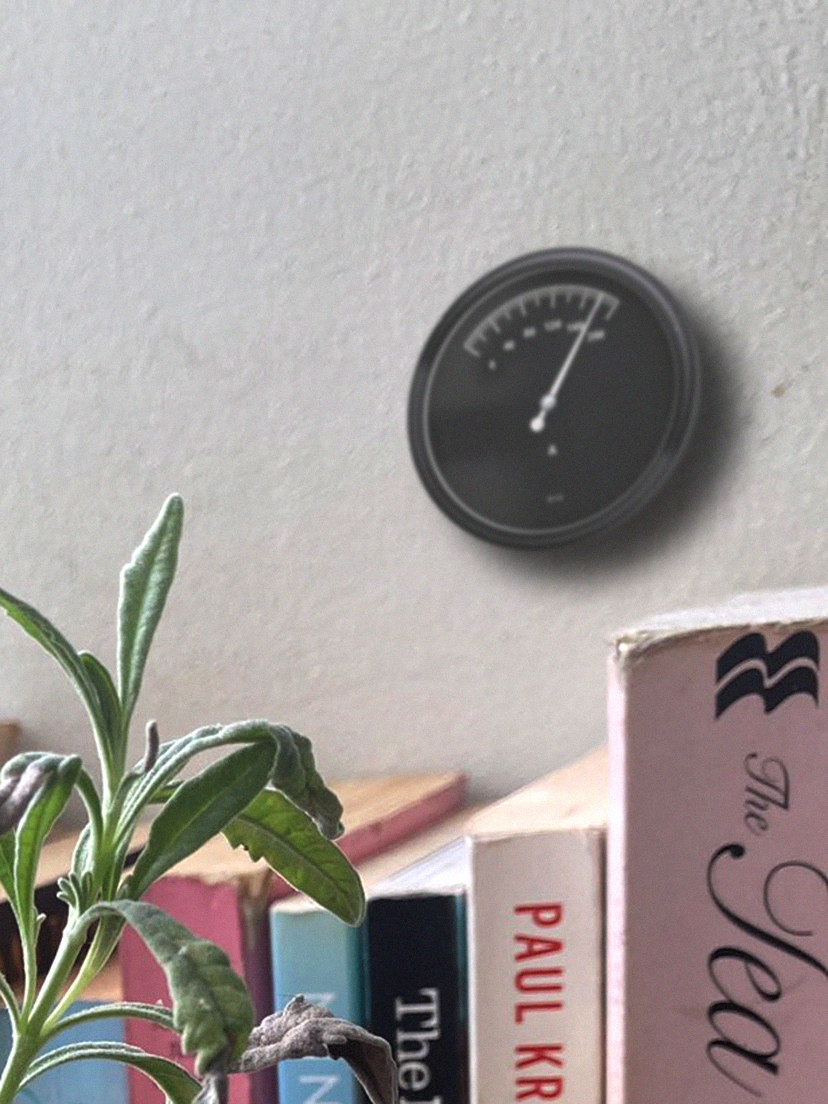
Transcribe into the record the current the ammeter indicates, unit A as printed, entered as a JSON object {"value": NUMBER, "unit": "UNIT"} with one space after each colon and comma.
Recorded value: {"value": 180, "unit": "A"}
